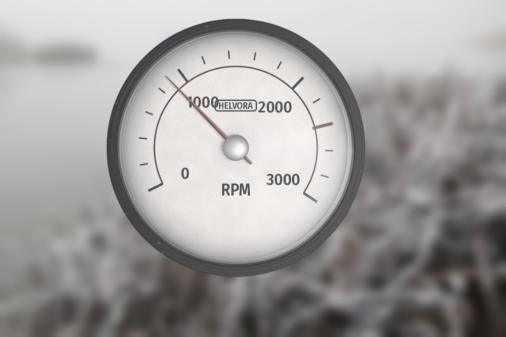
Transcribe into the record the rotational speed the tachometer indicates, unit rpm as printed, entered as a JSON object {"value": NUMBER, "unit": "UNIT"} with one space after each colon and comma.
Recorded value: {"value": 900, "unit": "rpm"}
